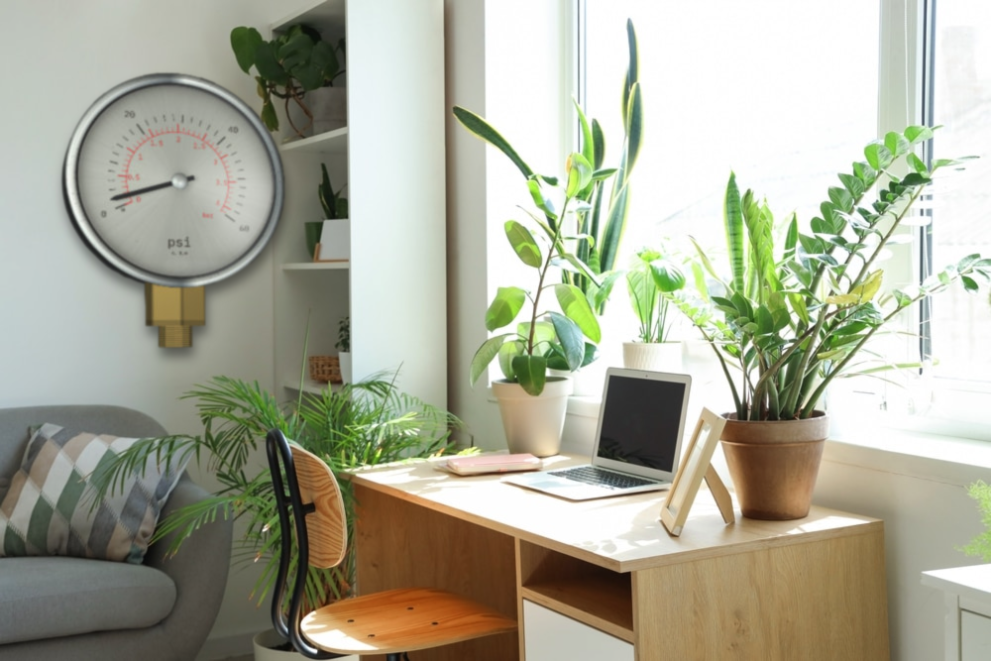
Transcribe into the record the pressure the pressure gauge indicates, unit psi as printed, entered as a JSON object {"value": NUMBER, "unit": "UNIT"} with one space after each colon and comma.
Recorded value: {"value": 2, "unit": "psi"}
